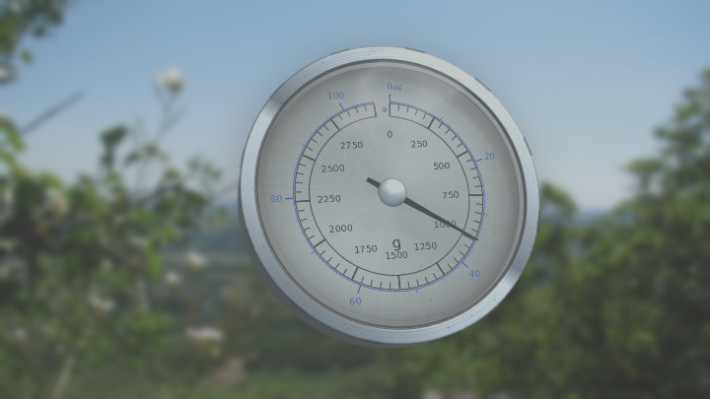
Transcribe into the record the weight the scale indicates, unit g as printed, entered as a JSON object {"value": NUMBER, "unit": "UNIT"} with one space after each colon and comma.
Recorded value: {"value": 1000, "unit": "g"}
